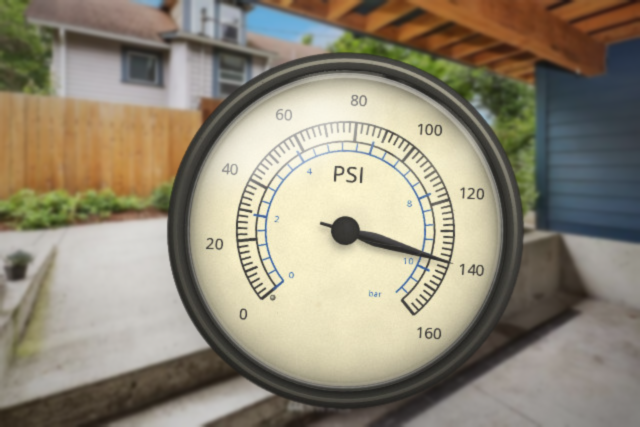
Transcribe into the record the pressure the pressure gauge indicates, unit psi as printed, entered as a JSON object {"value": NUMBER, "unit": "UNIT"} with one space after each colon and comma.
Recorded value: {"value": 140, "unit": "psi"}
